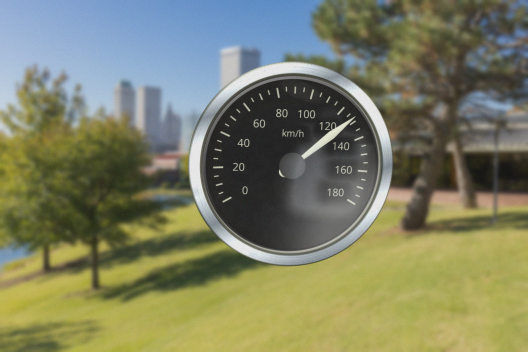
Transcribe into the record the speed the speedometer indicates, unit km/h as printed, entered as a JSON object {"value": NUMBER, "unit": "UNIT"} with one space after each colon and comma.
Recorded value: {"value": 127.5, "unit": "km/h"}
